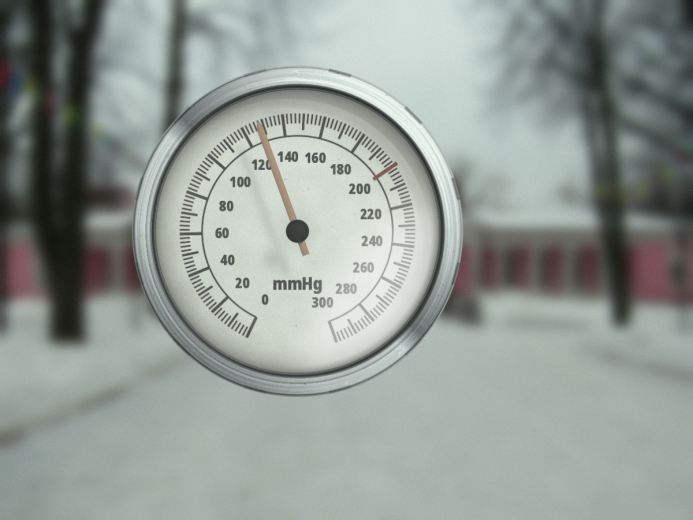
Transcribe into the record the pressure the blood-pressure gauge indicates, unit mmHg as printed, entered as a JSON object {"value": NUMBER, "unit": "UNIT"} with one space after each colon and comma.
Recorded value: {"value": 128, "unit": "mmHg"}
